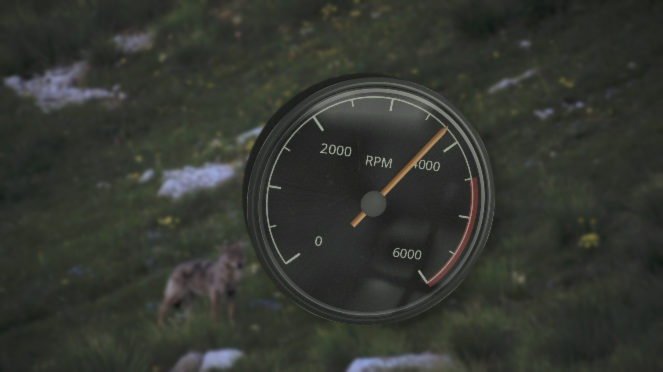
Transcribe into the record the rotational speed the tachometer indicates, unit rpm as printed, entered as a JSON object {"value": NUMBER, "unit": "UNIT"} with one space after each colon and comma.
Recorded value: {"value": 3750, "unit": "rpm"}
